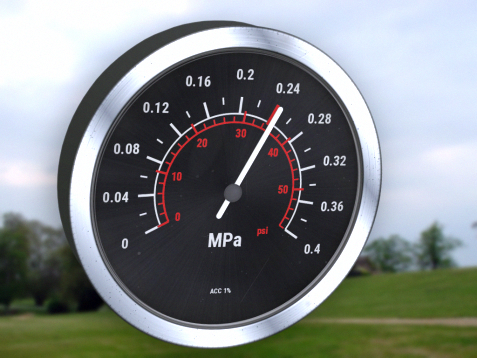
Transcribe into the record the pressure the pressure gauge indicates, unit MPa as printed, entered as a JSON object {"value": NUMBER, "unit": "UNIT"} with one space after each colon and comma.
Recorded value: {"value": 0.24, "unit": "MPa"}
